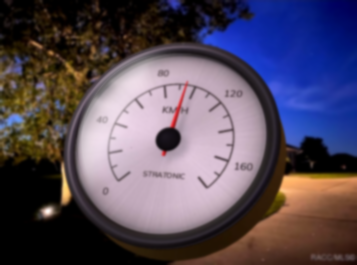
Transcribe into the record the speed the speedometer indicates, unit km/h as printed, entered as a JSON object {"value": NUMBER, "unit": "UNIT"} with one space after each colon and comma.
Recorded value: {"value": 95, "unit": "km/h"}
